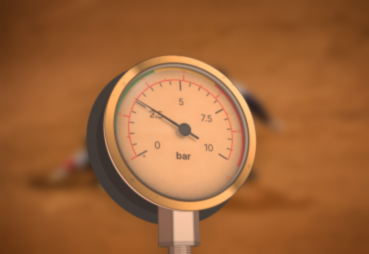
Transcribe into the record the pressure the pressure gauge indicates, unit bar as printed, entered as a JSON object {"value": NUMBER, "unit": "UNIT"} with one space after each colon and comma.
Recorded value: {"value": 2.5, "unit": "bar"}
